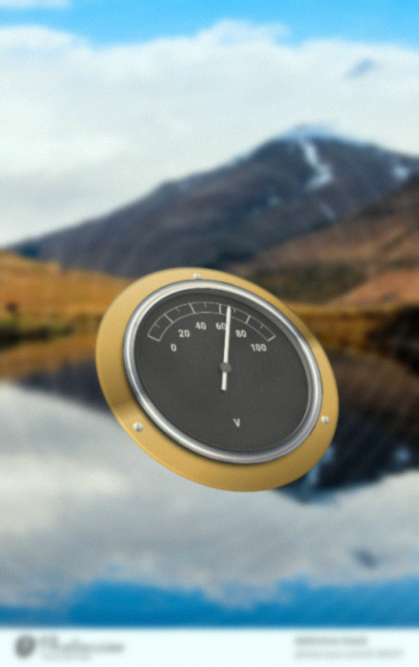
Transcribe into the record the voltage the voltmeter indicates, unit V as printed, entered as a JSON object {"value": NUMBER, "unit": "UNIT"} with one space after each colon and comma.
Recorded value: {"value": 65, "unit": "V"}
